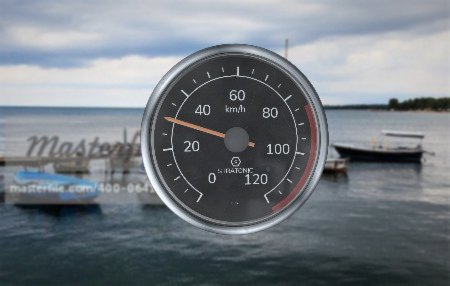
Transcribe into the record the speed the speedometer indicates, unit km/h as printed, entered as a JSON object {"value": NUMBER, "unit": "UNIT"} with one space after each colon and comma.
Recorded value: {"value": 30, "unit": "km/h"}
